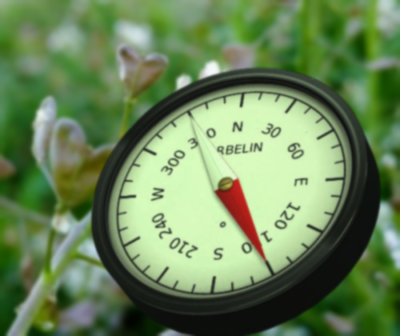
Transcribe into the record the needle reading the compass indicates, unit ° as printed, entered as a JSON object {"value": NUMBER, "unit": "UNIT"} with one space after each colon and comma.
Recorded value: {"value": 150, "unit": "°"}
